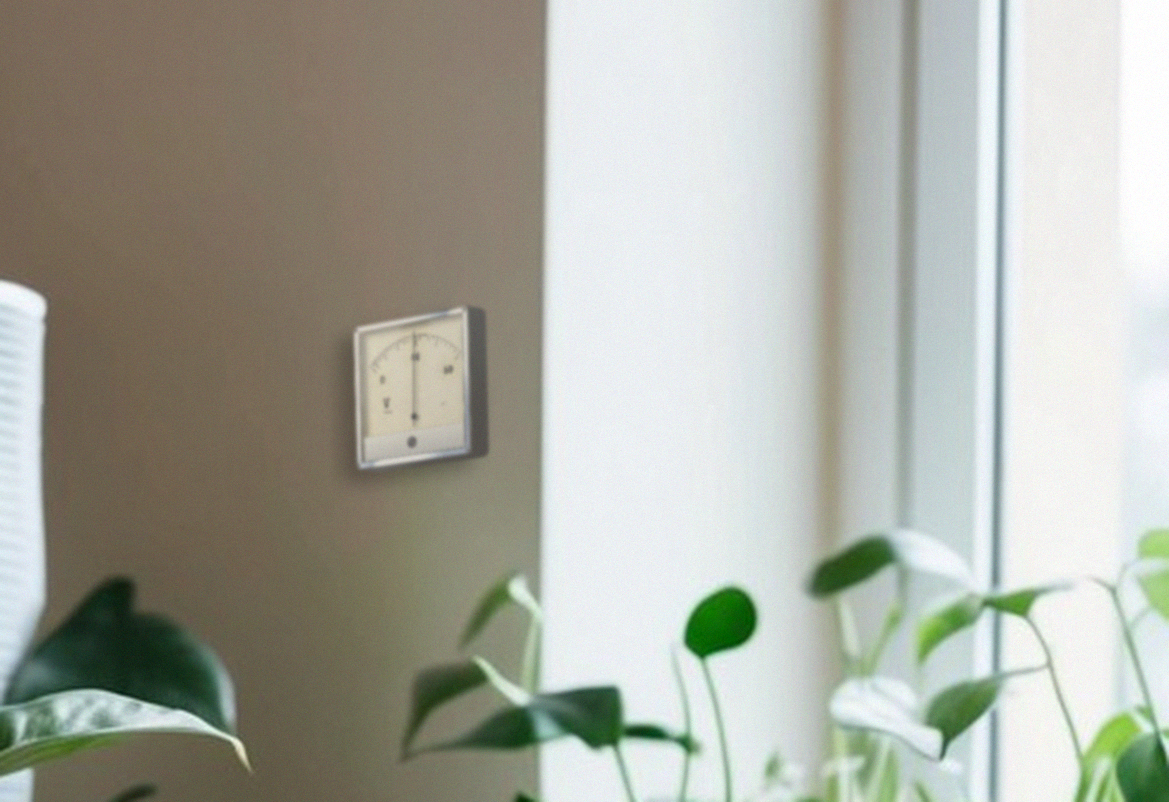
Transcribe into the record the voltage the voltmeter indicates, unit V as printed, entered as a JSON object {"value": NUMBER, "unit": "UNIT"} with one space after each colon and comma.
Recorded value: {"value": 40, "unit": "V"}
